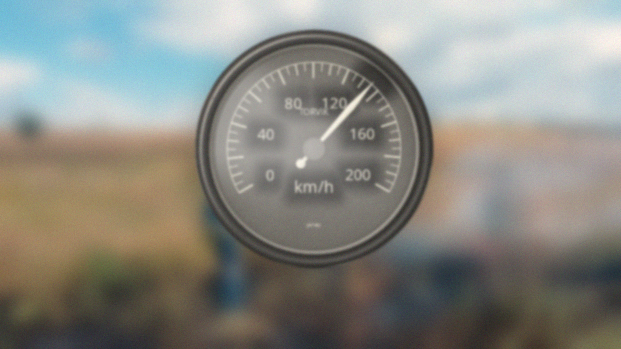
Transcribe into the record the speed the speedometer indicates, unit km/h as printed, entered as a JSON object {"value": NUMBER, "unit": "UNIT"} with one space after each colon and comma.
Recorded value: {"value": 135, "unit": "km/h"}
